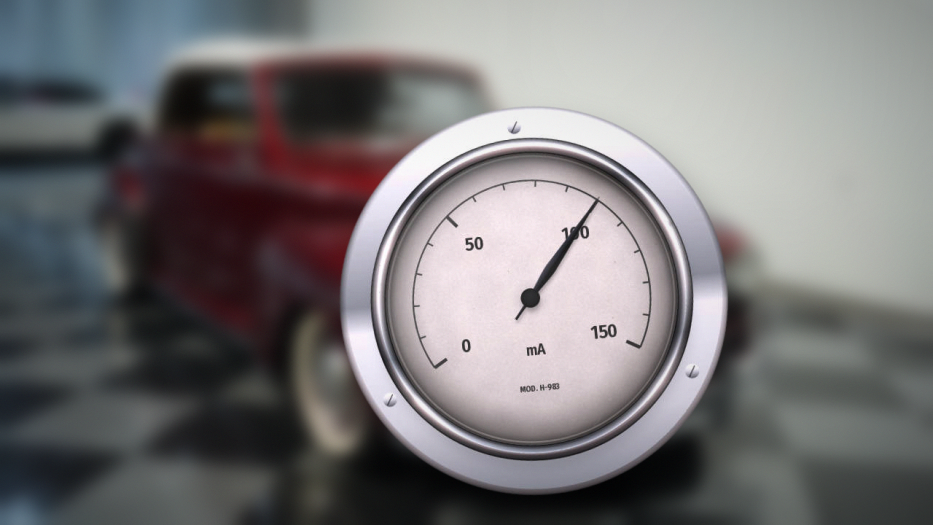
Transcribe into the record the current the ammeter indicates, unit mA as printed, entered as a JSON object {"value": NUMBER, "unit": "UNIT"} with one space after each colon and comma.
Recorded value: {"value": 100, "unit": "mA"}
